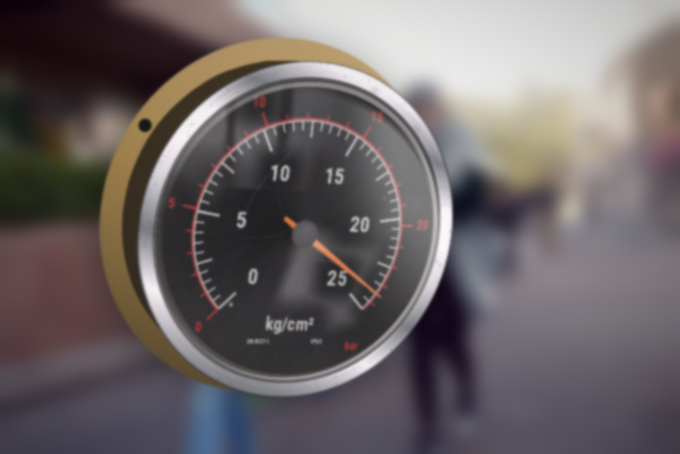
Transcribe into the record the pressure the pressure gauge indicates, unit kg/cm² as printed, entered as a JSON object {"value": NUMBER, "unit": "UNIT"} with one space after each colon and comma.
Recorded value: {"value": 24, "unit": "kg/cm²"}
